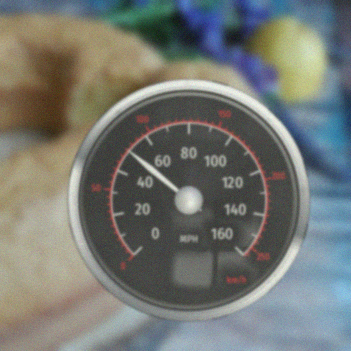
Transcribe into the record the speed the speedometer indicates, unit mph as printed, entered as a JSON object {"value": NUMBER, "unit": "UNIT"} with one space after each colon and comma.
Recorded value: {"value": 50, "unit": "mph"}
